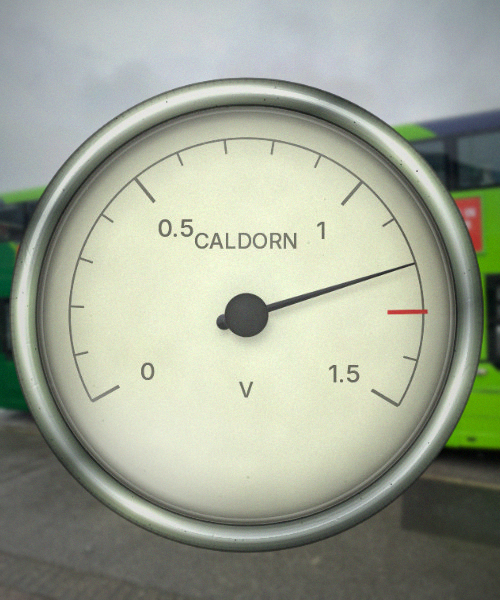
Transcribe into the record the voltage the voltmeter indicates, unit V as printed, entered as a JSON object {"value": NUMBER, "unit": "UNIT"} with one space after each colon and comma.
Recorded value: {"value": 1.2, "unit": "V"}
